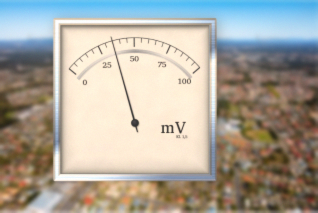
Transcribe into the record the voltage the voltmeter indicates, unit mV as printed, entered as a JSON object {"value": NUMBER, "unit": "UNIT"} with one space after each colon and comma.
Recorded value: {"value": 35, "unit": "mV"}
